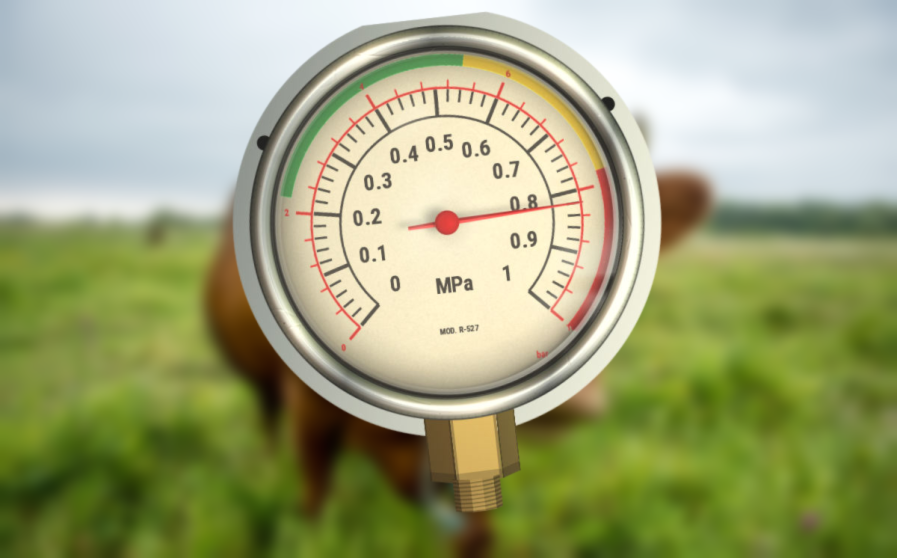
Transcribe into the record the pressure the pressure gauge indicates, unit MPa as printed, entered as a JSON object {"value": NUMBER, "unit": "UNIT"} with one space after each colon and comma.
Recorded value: {"value": 0.82, "unit": "MPa"}
